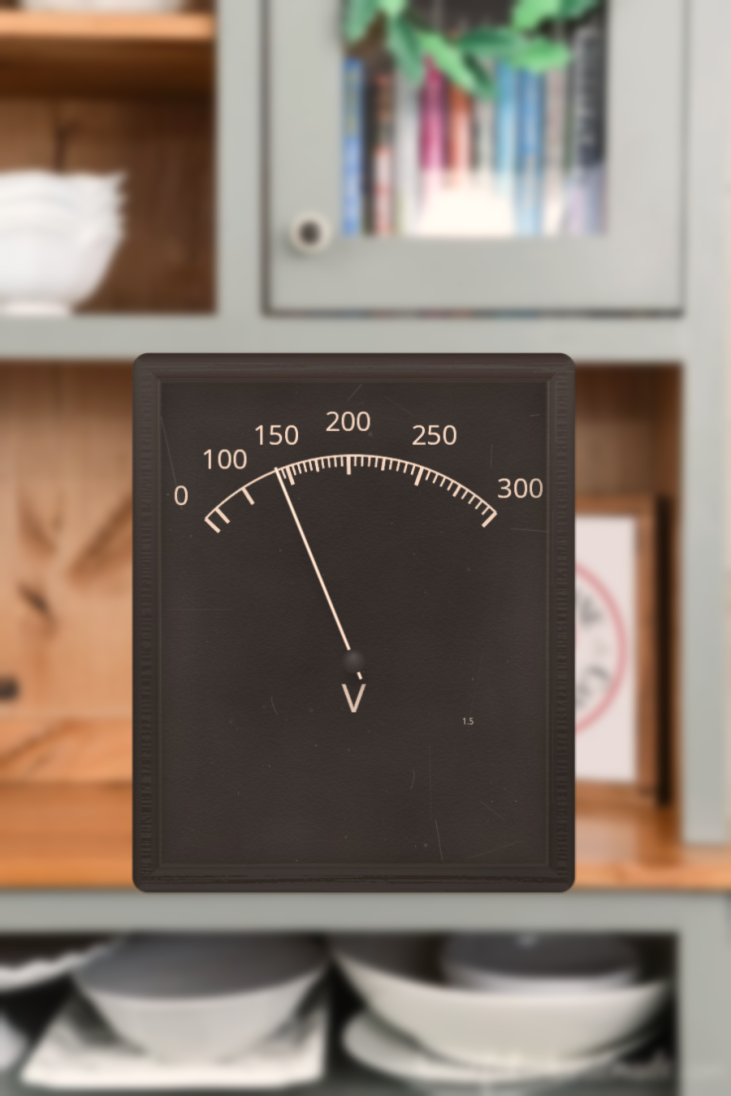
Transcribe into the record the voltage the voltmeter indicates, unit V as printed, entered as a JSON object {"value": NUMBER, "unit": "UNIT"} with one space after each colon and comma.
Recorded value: {"value": 140, "unit": "V"}
